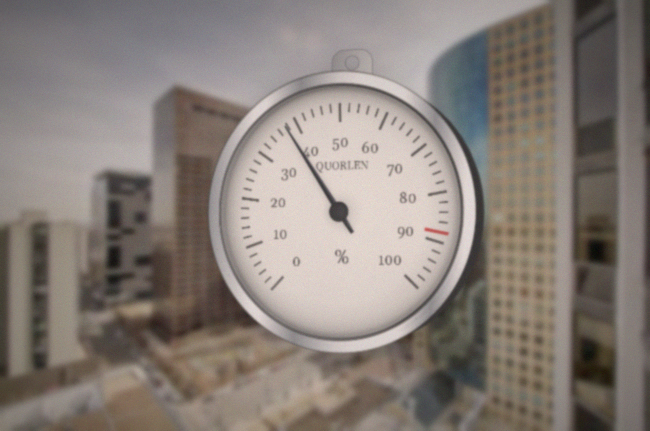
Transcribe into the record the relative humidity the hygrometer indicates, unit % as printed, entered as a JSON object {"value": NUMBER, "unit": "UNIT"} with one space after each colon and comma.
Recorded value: {"value": 38, "unit": "%"}
